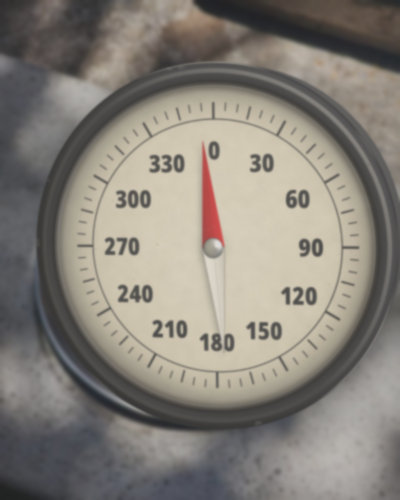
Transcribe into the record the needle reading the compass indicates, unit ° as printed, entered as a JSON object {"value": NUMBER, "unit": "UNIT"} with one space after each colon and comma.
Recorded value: {"value": 355, "unit": "°"}
